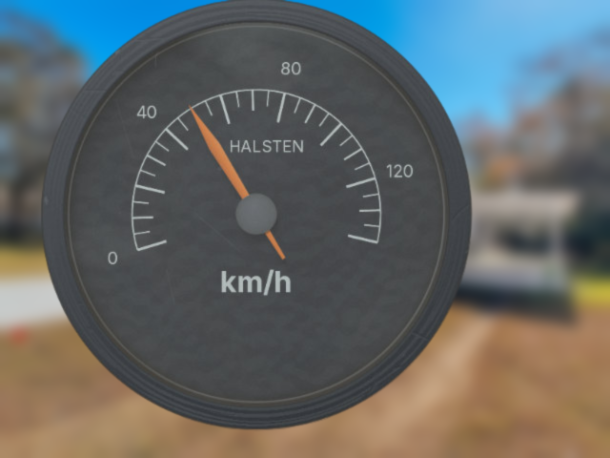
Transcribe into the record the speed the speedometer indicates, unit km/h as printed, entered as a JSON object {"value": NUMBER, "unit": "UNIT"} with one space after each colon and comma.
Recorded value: {"value": 50, "unit": "km/h"}
